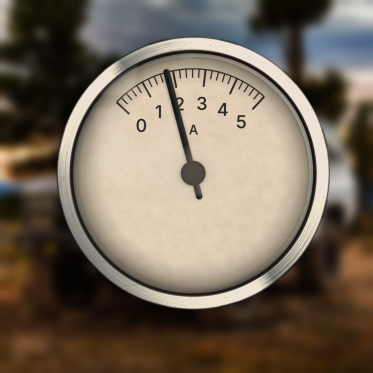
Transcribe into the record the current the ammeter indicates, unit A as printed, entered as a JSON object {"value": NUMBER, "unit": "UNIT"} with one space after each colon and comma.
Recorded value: {"value": 1.8, "unit": "A"}
